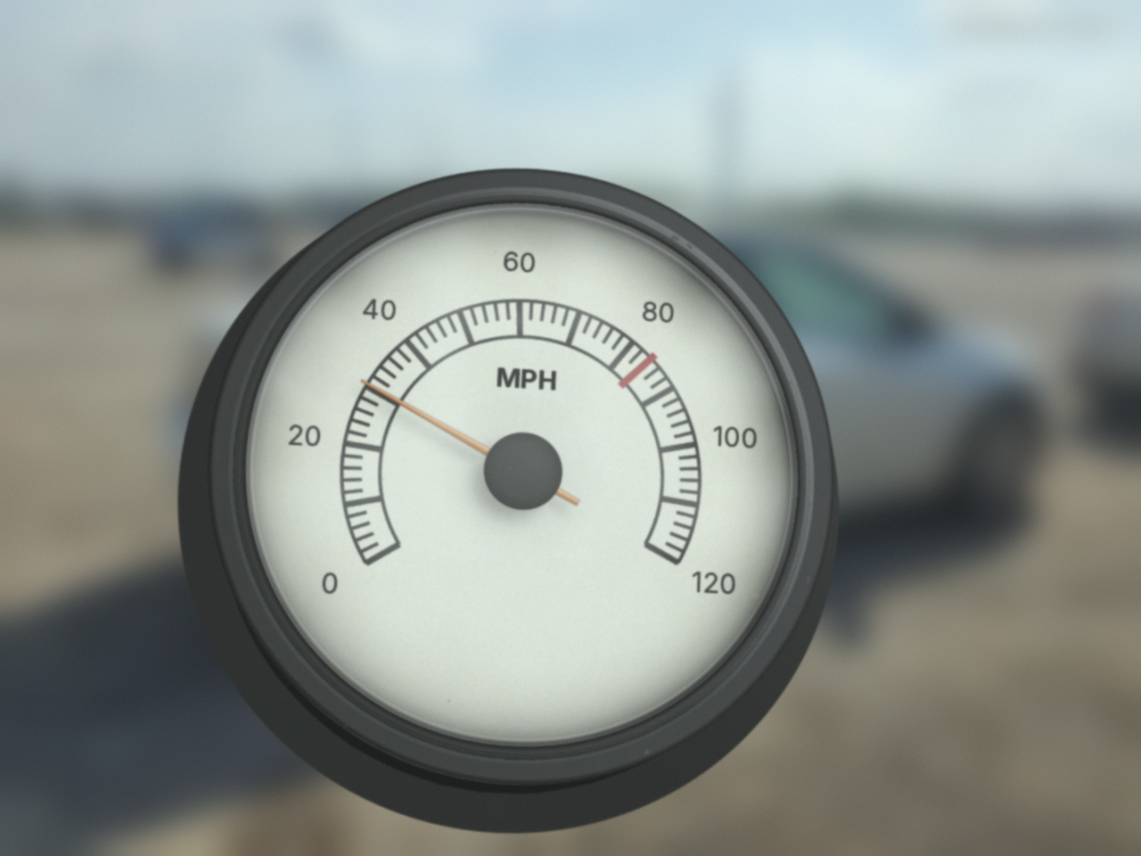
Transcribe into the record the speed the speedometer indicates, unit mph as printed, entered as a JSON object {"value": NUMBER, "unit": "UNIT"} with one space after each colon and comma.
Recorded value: {"value": 30, "unit": "mph"}
